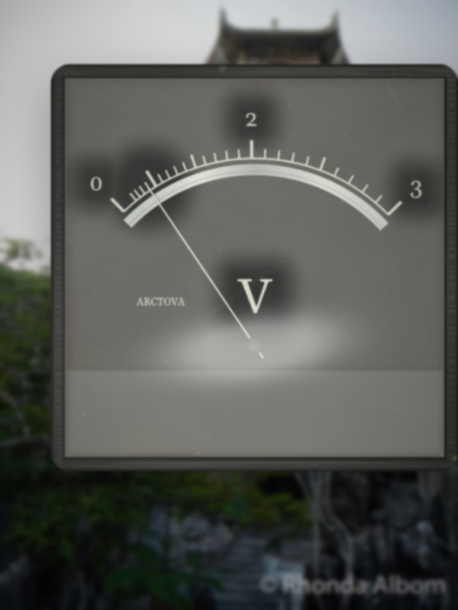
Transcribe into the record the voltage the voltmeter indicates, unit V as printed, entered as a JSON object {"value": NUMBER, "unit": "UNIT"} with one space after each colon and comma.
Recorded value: {"value": 0.9, "unit": "V"}
